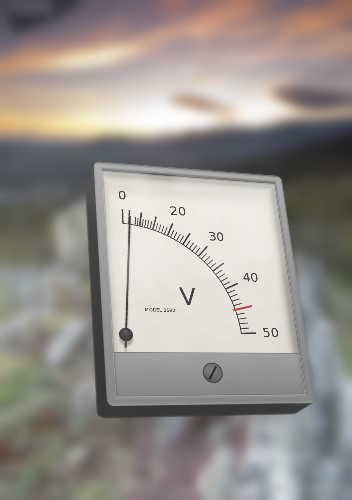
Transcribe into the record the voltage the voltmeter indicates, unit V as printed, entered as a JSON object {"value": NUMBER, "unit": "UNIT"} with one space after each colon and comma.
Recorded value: {"value": 5, "unit": "V"}
